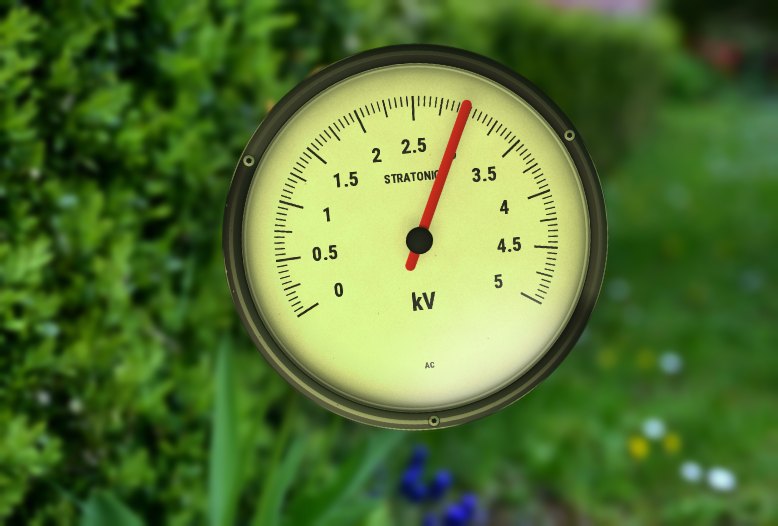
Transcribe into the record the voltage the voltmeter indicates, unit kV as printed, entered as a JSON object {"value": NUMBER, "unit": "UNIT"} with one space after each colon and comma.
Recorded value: {"value": 2.95, "unit": "kV"}
